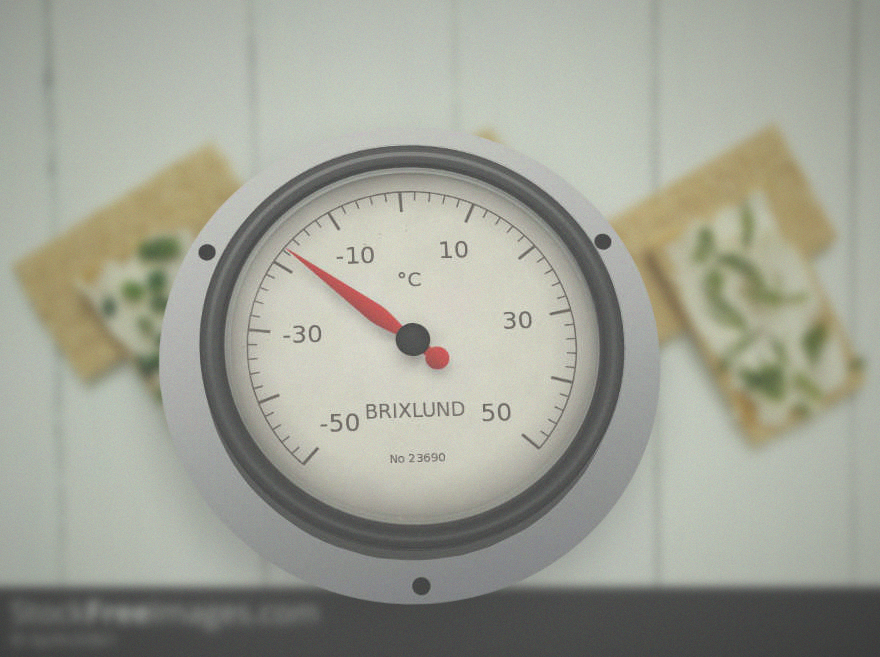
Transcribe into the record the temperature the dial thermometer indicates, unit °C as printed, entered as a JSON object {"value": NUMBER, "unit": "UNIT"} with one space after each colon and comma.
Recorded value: {"value": -18, "unit": "°C"}
